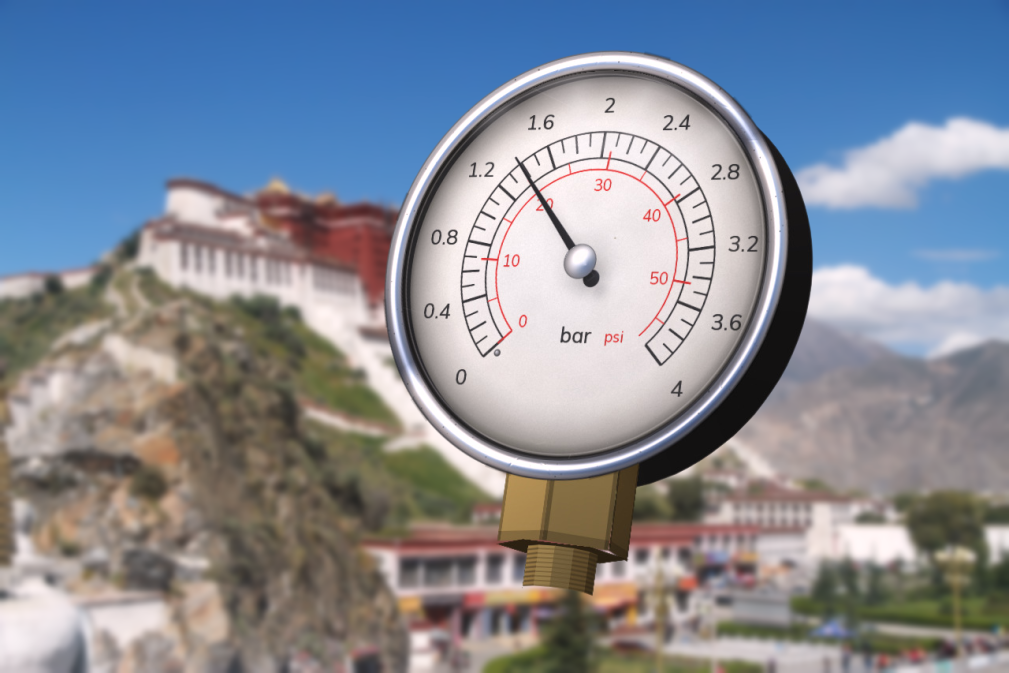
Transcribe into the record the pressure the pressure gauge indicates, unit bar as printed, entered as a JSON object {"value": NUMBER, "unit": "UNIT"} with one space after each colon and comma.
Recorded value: {"value": 1.4, "unit": "bar"}
